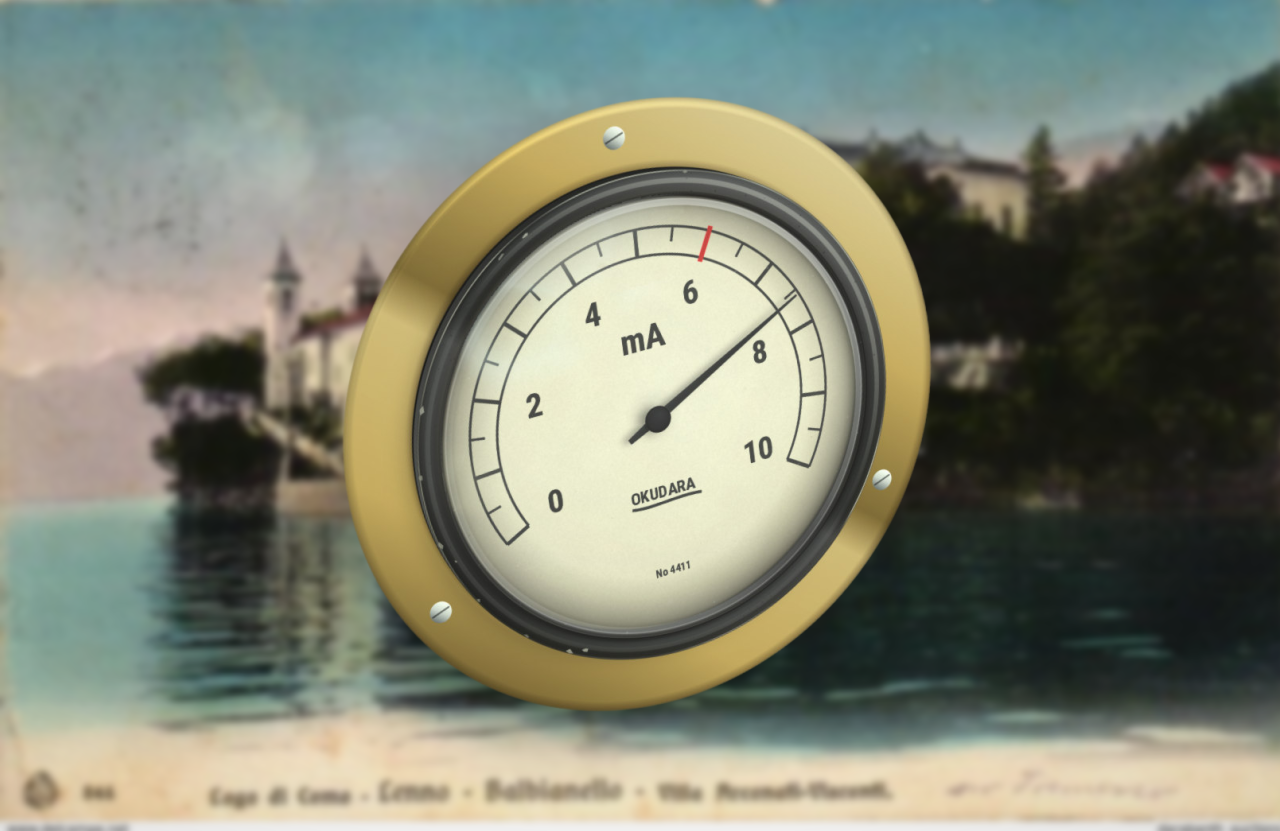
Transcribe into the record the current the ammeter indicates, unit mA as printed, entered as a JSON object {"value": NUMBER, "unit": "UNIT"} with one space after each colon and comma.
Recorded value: {"value": 7.5, "unit": "mA"}
